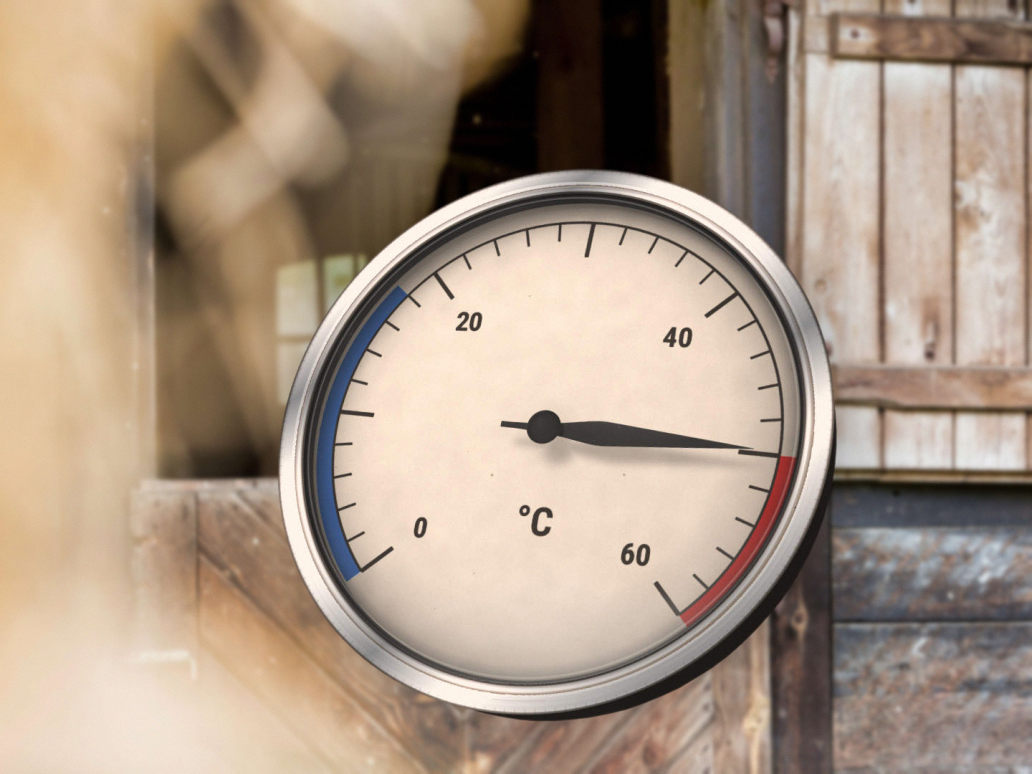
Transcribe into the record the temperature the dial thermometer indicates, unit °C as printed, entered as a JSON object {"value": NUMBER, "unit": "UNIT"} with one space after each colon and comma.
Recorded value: {"value": 50, "unit": "°C"}
